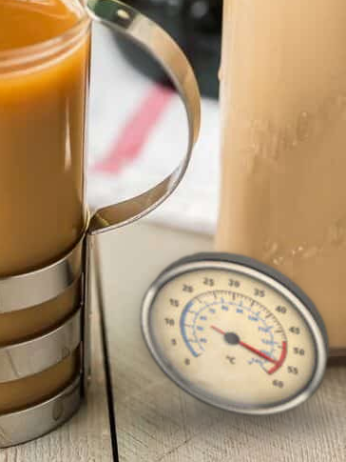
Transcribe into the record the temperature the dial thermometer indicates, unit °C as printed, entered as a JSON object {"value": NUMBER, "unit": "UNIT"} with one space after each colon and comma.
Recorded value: {"value": 55, "unit": "°C"}
